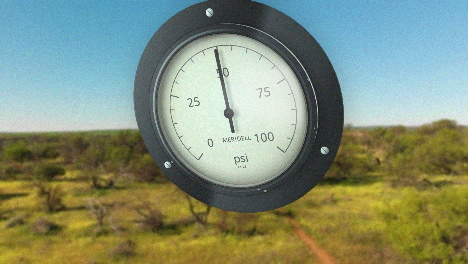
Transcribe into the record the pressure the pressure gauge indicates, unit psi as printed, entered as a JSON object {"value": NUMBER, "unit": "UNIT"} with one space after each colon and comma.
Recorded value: {"value": 50, "unit": "psi"}
